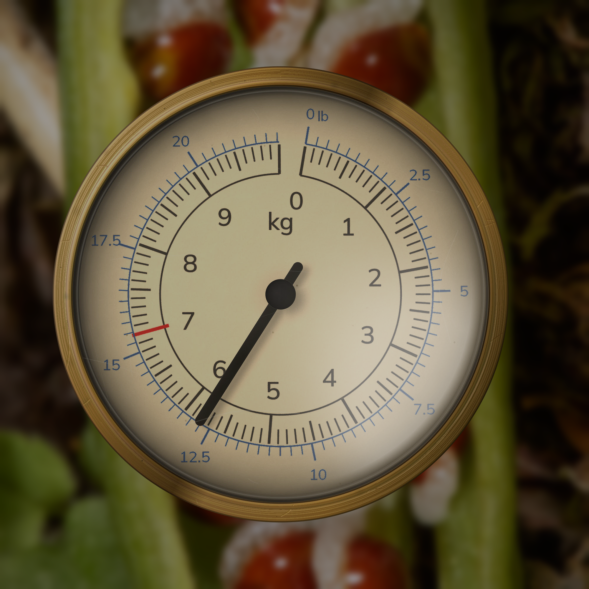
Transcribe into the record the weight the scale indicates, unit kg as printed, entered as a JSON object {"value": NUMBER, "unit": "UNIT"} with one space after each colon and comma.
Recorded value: {"value": 5.8, "unit": "kg"}
